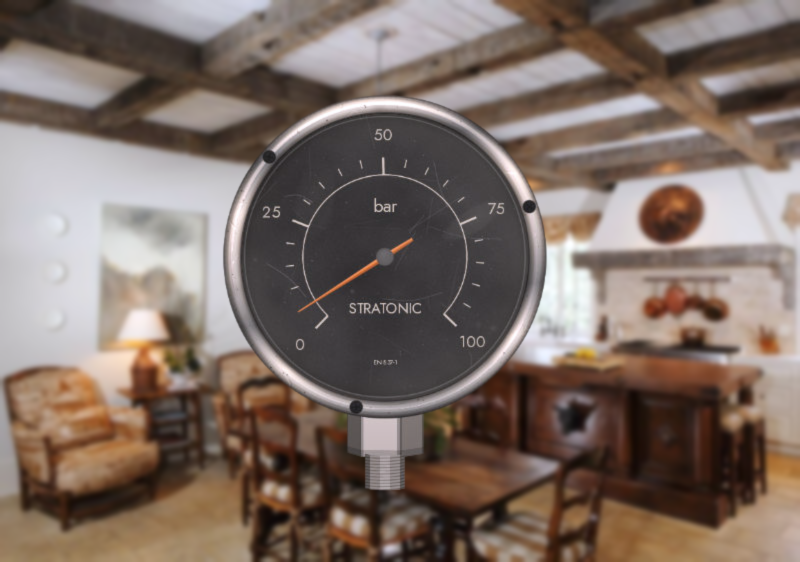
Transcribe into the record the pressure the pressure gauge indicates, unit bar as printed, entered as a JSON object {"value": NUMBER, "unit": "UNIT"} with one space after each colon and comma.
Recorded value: {"value": 5, "unit": "bar"}
